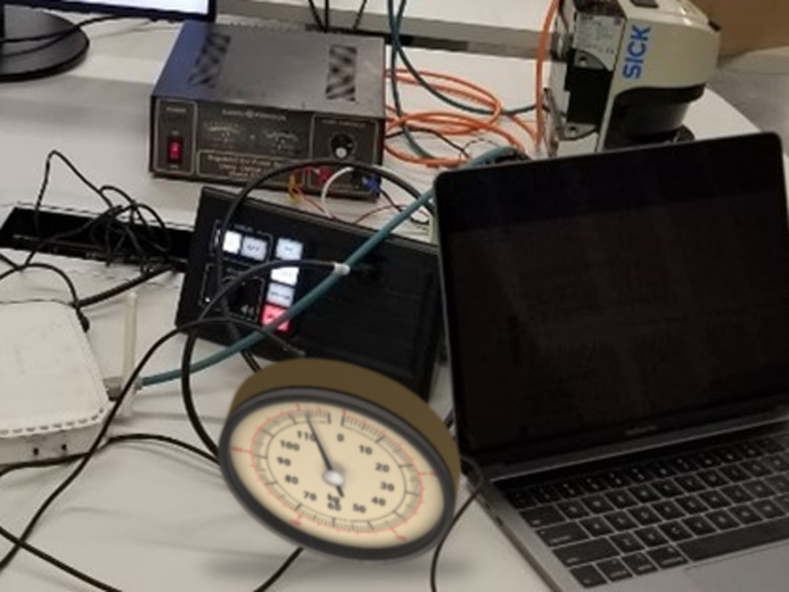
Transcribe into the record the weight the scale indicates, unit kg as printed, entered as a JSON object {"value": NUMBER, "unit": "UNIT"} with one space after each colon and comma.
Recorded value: {"value": 115, "unit": "kg"}
